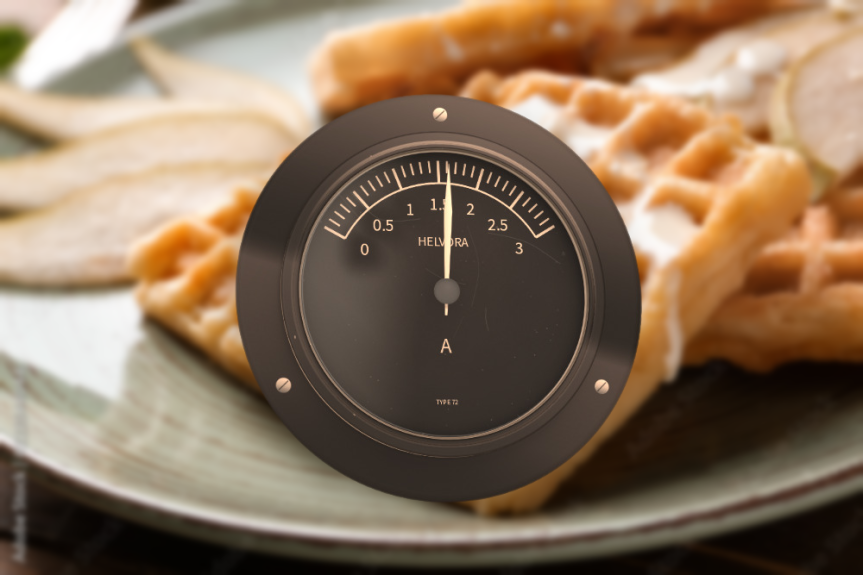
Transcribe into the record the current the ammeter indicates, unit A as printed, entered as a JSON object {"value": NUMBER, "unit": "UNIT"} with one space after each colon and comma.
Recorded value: {"value": 1.6, "unit": "A"}
